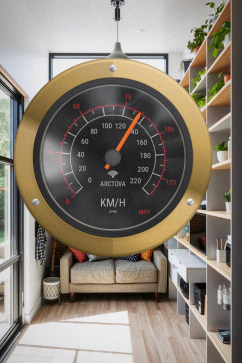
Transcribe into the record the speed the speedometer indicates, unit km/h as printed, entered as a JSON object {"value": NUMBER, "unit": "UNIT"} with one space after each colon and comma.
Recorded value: {"value": 135, "unit": "km/h"}
